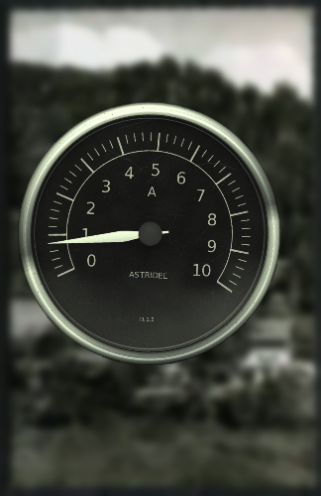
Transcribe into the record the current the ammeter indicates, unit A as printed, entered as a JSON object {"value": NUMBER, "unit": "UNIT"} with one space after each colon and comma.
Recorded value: {"value": 0.8, "unit": "A"}
